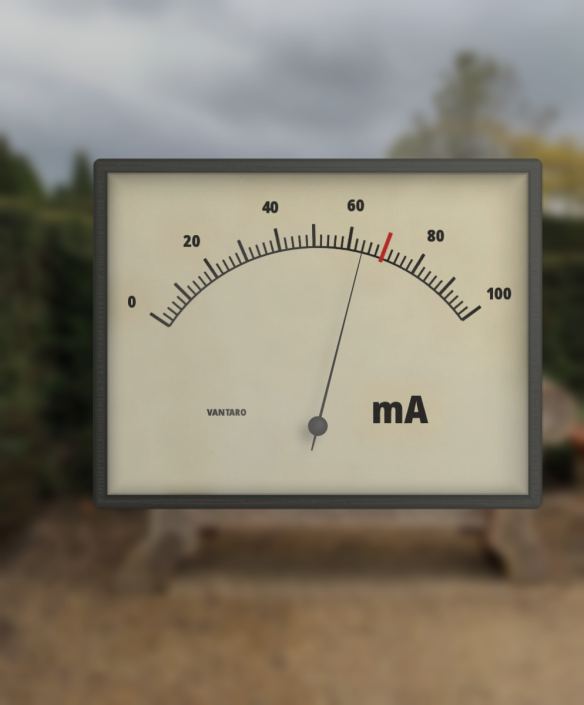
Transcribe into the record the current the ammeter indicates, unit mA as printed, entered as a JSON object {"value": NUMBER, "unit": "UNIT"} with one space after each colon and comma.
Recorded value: {"value": 64, "unit": "mA"}
